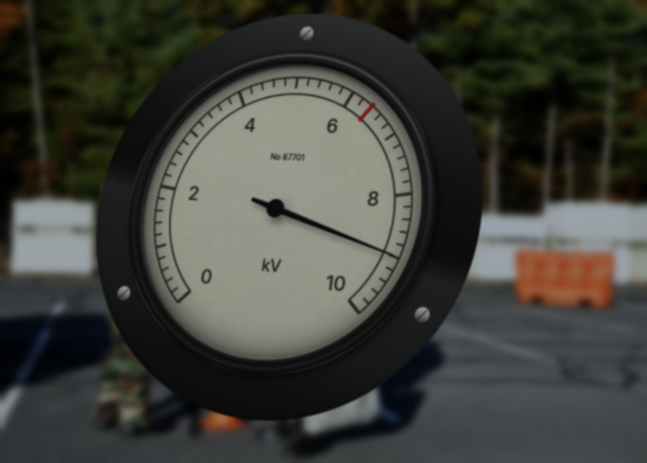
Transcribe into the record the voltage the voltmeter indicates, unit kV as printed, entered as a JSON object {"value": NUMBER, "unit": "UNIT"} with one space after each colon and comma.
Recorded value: {"value": 9, "unit": "kV"}
